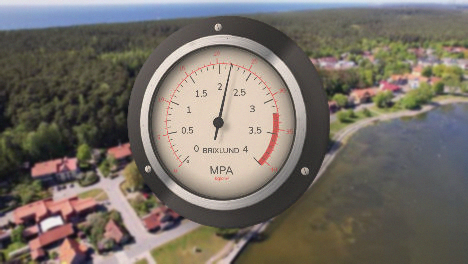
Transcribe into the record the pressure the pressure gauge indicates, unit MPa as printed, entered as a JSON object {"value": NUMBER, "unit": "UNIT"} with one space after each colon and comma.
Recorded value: {"value": 2.2, "unit": "MPa"}
